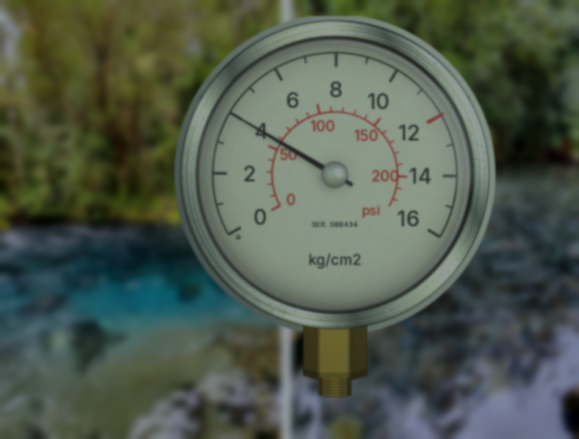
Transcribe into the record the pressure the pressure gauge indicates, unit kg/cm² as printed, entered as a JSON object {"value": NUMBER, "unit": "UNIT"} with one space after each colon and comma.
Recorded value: {"value": 4, "unit": "kg/cm²"}
